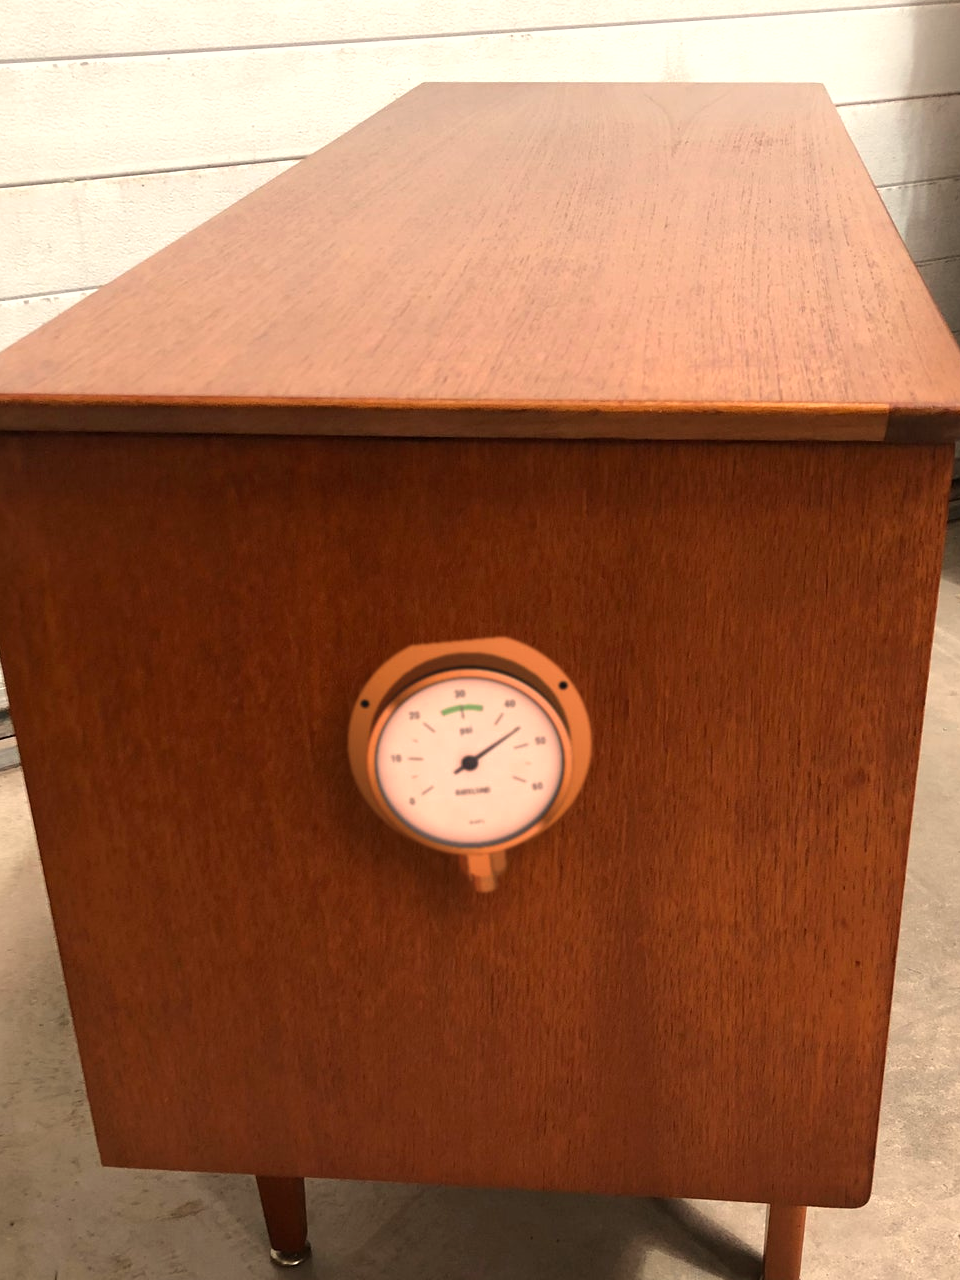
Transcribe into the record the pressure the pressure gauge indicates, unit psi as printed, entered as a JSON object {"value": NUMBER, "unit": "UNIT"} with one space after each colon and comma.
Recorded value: {"value": 45, "unit": "psi"}
